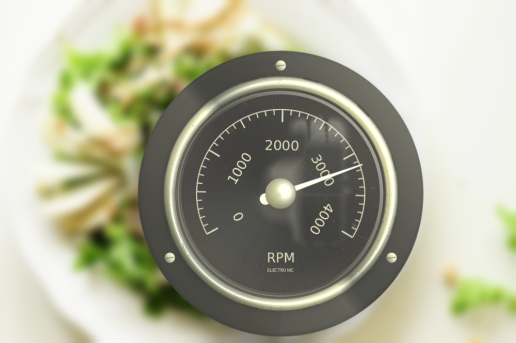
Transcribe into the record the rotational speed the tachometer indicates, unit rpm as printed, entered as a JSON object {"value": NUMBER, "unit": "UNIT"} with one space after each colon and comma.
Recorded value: {"value": 3150, "unit": "rpm"}
